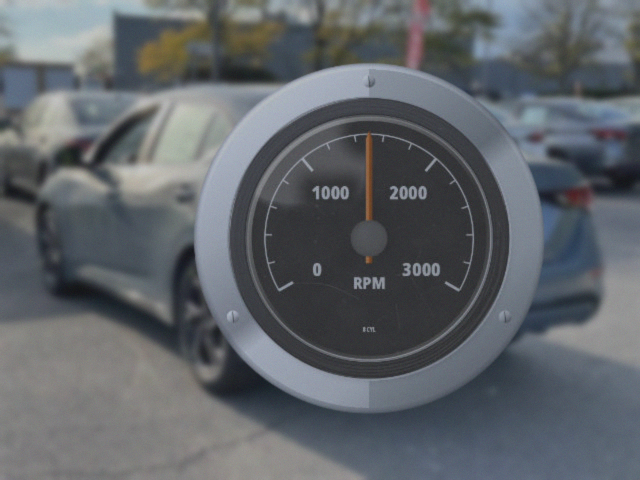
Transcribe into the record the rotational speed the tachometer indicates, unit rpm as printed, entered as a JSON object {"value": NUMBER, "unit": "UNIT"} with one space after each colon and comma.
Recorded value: {"value": 1500, "unit": "rpm"}
